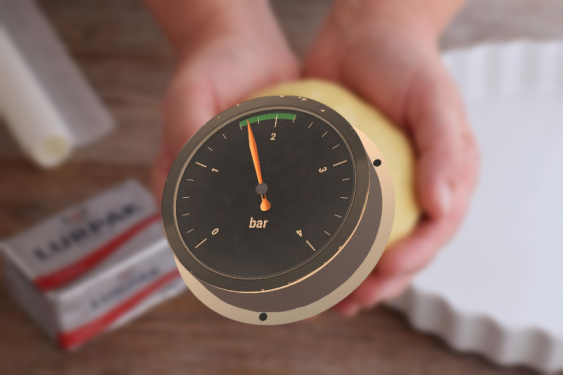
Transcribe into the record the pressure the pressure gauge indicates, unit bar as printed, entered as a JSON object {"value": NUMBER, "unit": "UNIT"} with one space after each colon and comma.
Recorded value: {"value": 1.7, "unit": "bar"}
